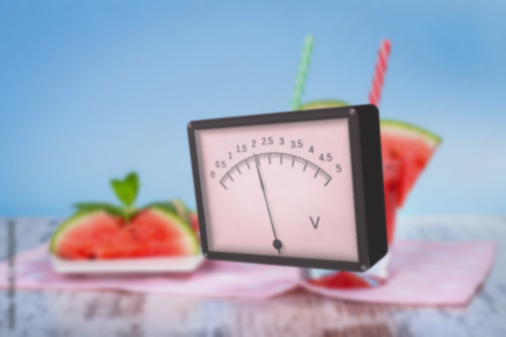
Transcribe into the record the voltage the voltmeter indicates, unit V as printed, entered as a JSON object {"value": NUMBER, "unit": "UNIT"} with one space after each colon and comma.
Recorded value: {"value": 2, "unit": "V"}
